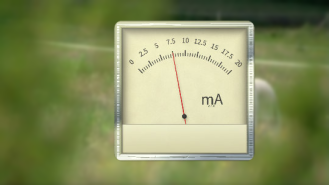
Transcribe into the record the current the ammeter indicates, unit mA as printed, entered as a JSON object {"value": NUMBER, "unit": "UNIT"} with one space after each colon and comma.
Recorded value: {"value": 7.5, "unit": "mA"}
